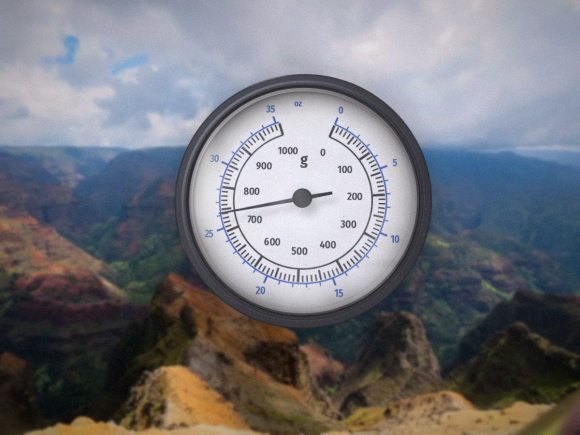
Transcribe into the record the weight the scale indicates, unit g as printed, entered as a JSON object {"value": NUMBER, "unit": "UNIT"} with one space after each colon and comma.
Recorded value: {"value": 740, "unit": "g"}
